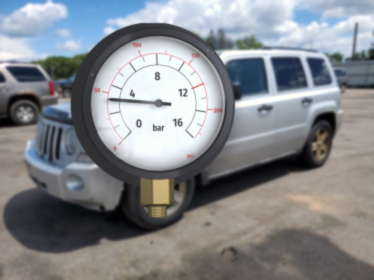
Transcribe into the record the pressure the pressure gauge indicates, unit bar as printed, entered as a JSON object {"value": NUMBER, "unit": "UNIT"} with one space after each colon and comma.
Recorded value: {"value": 3, "unit": "bar"}
